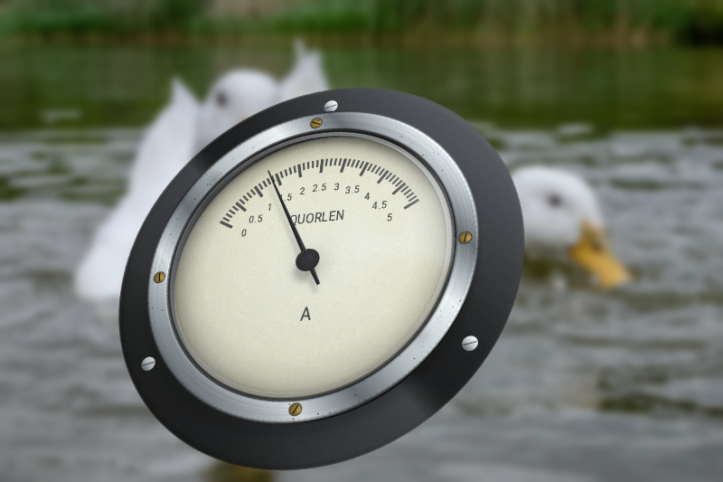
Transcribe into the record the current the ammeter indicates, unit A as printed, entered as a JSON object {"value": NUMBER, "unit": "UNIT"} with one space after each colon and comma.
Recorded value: {"value": 1.4, "unit": "A"}
